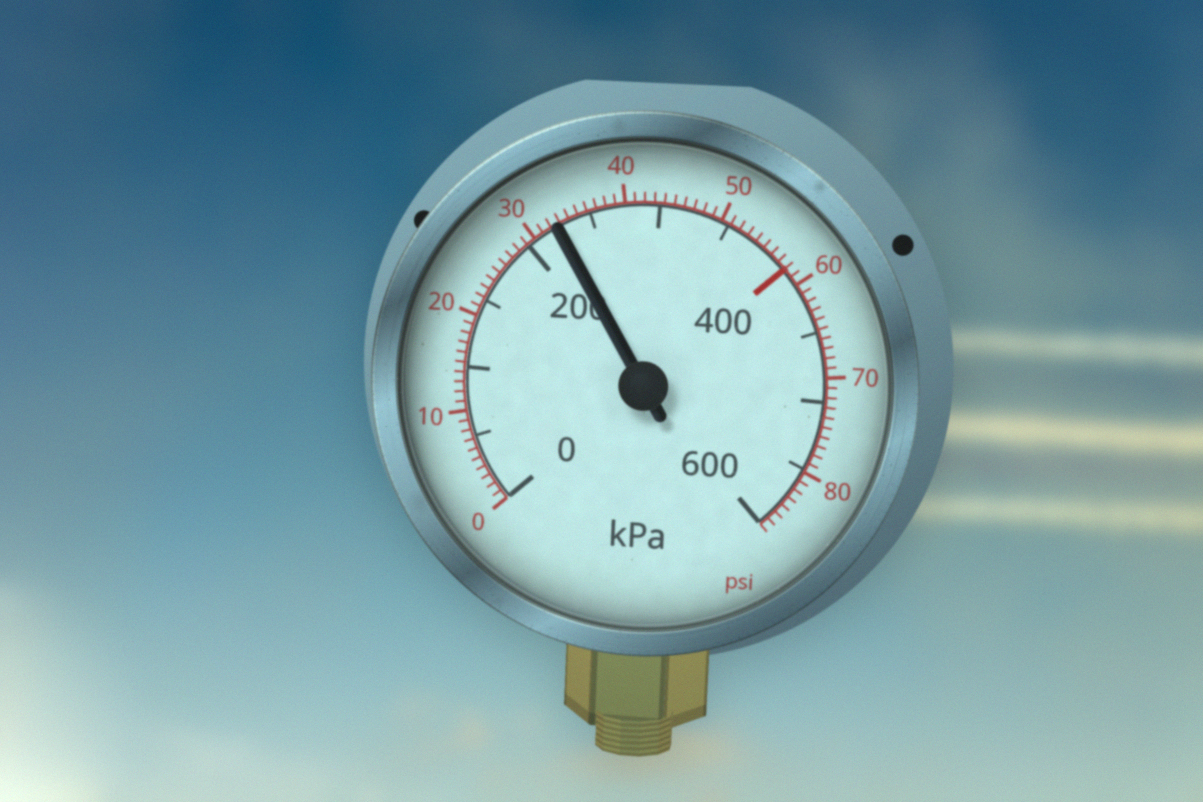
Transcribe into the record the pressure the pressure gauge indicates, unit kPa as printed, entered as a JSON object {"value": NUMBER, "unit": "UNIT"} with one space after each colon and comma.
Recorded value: {"value": 225, "unit": "kPa"}
